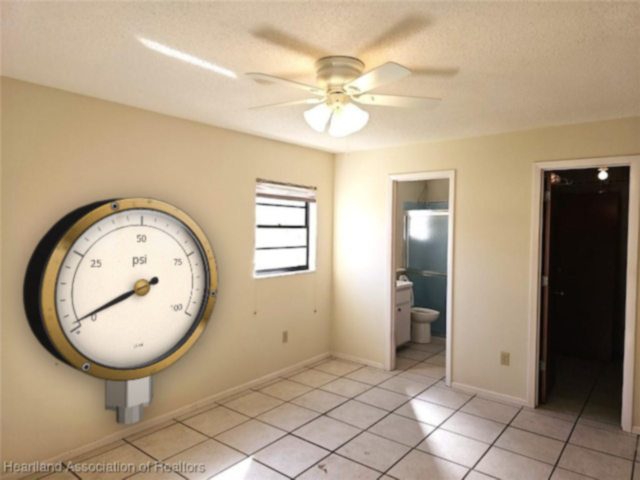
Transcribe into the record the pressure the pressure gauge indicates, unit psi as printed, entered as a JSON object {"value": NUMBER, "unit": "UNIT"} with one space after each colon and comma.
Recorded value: {"value": 2.5, "unit": "psi"}
